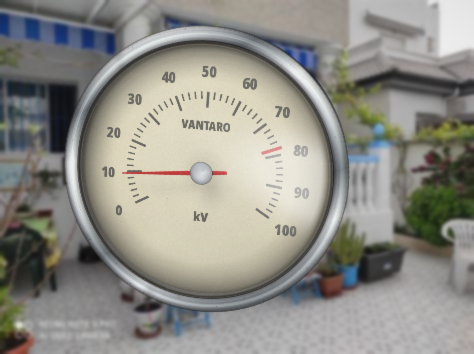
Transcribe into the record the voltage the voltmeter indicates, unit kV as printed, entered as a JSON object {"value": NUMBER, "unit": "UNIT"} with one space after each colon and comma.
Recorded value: {"value": 10, "unit": "kV"}
